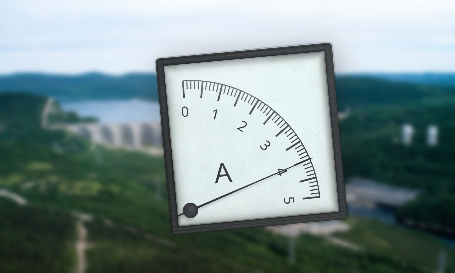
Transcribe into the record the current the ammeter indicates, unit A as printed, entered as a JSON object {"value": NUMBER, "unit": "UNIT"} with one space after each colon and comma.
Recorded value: {"value": 4, "unit": "A"}
